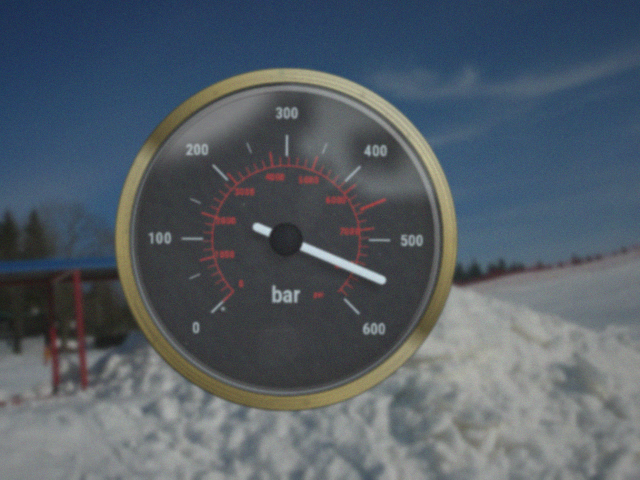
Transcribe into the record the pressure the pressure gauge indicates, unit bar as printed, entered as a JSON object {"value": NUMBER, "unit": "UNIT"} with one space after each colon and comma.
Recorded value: {"value": 550, "unit": "bar"}
